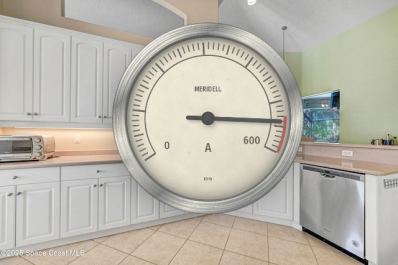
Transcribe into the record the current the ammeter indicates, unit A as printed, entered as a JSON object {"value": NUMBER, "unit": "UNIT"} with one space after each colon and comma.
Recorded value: {"value": 540, "unit": "A"}
